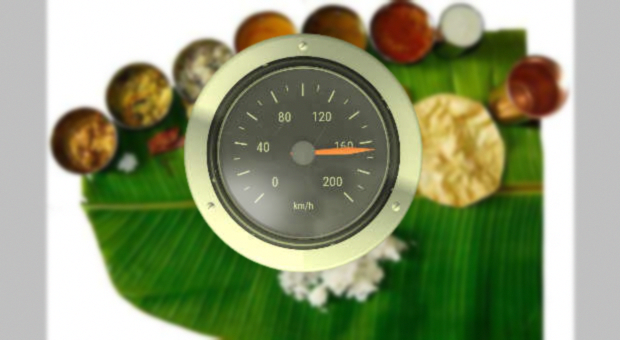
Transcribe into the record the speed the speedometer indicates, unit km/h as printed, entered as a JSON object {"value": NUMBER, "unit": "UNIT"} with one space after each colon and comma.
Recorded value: {"value": 165, "unit": "km/h"}
